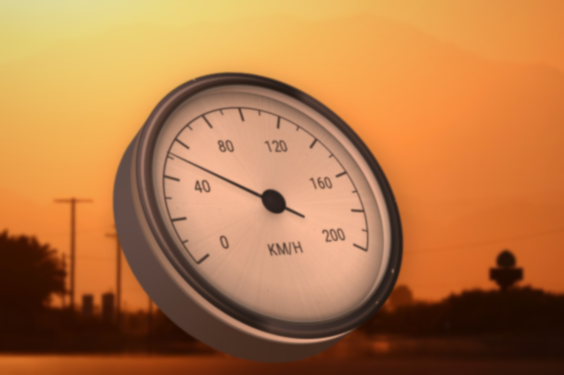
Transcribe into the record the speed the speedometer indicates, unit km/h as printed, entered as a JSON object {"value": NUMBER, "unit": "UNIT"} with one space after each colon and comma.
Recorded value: {"value": 50, "unit": "km/h"}
